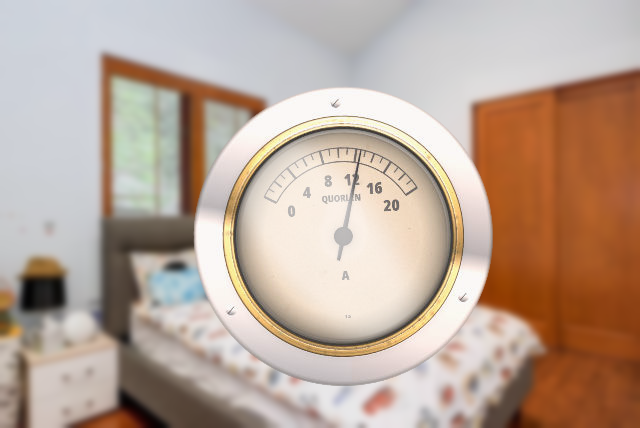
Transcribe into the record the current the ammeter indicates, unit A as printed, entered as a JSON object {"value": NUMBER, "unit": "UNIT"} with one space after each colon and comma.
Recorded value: {"value": 12.5, "unit": "A"}
